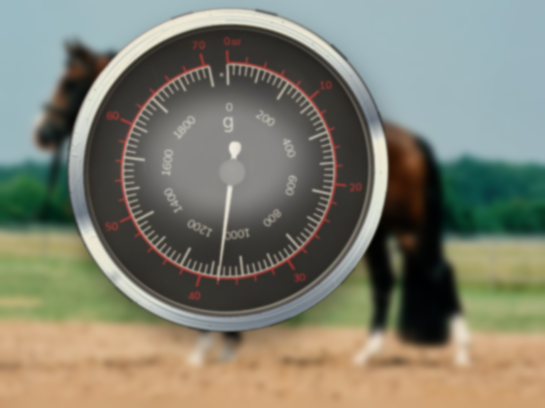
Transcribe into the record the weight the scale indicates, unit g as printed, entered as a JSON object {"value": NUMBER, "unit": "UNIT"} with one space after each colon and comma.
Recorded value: {"value": 1080, "unit": "g"}
